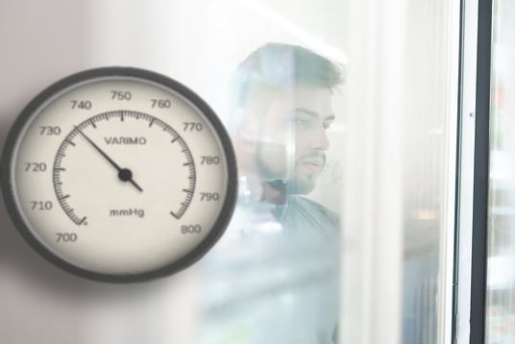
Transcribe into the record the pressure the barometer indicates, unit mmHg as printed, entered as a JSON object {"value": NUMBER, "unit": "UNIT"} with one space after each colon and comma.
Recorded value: {"value": 735, "unit": "mmHg"}
